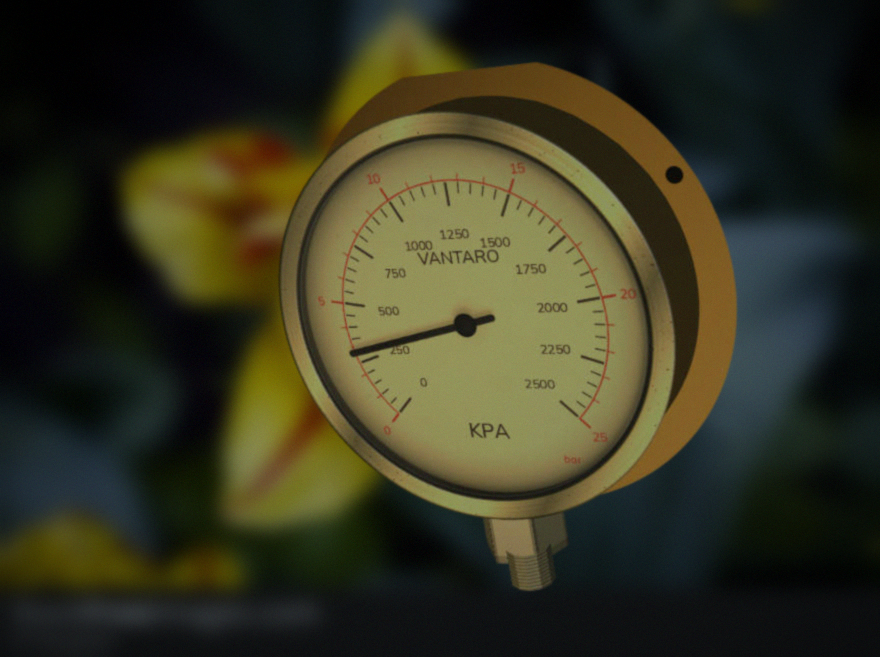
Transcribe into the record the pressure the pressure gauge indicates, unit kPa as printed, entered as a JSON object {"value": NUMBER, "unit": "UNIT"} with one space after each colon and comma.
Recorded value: {"value": 300, "unit": "kPa"}
